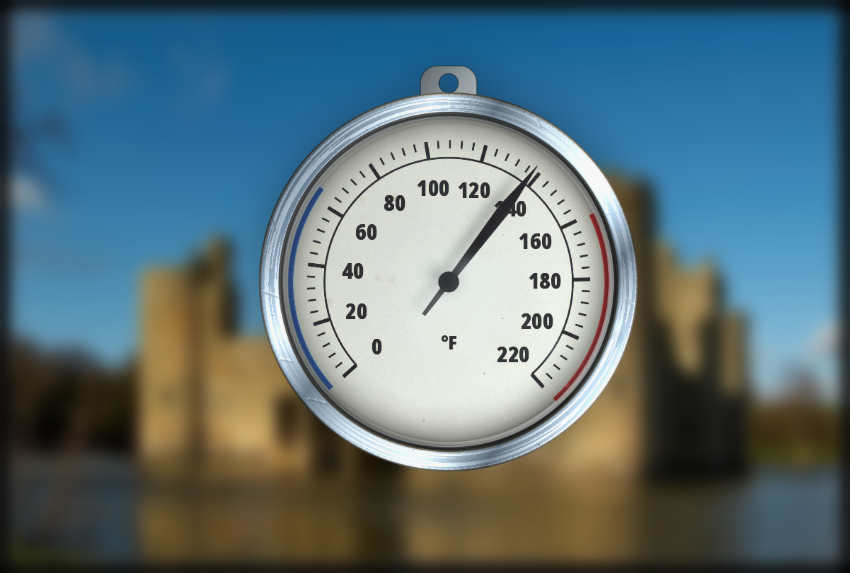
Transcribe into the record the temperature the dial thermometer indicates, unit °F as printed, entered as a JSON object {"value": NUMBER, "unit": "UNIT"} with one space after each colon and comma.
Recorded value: {"value": 138, "unit": "°F"}
